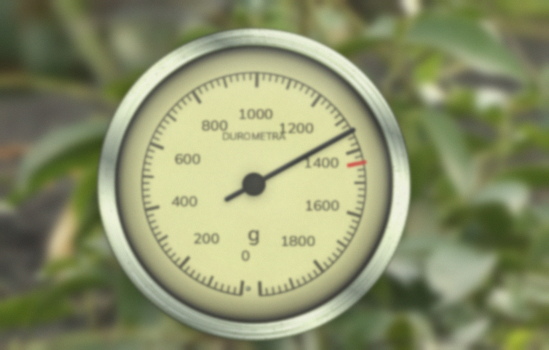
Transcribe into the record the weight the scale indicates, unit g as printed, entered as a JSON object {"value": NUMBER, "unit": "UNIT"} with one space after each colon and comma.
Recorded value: {"value": 1340, "unit": "g"}
